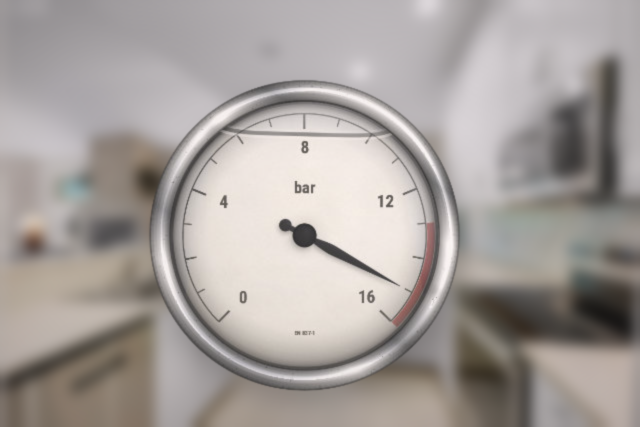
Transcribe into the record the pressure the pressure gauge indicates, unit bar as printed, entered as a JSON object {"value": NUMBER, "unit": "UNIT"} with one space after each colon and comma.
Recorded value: {"value": 15, "unit": "bar"}
